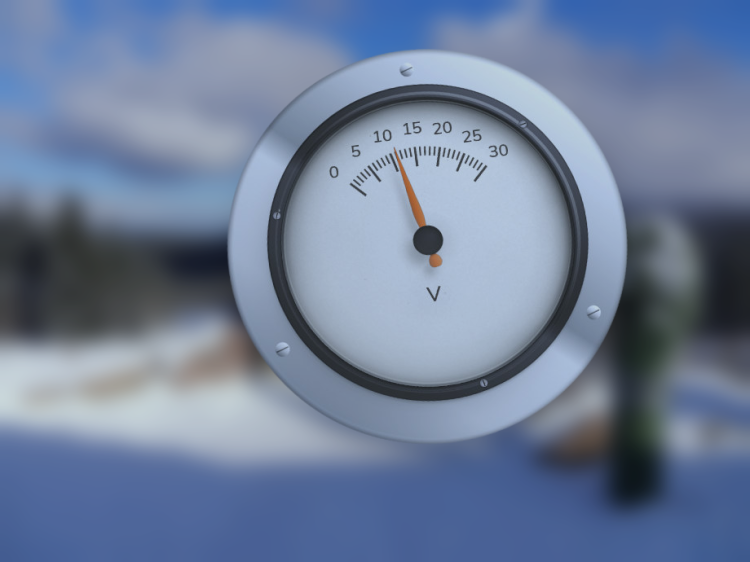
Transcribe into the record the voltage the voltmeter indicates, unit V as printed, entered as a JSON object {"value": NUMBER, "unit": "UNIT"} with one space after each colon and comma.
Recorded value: {"value": 11, "unit": "V"}
